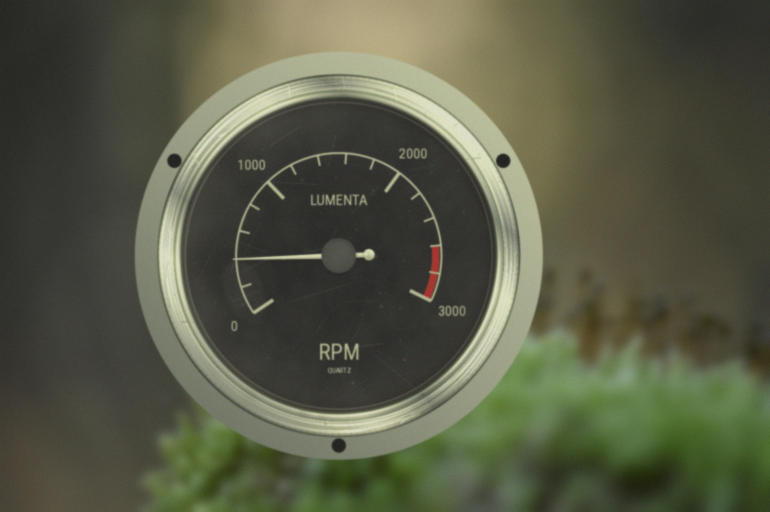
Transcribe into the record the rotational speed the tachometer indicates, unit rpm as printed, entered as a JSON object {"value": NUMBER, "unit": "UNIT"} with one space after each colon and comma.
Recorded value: {"value": 400, "unit": "rpm"}
